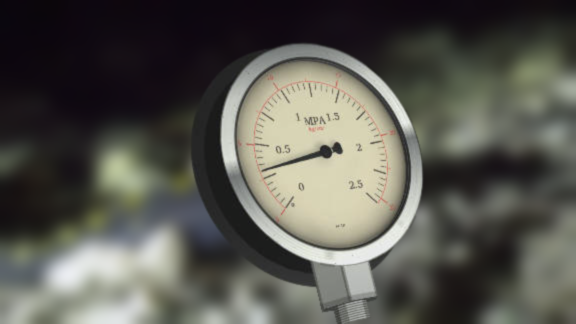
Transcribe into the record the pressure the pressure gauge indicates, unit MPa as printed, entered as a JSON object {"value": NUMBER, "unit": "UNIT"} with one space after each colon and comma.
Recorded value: {"value": 0.3, "unit": "MPa"}
